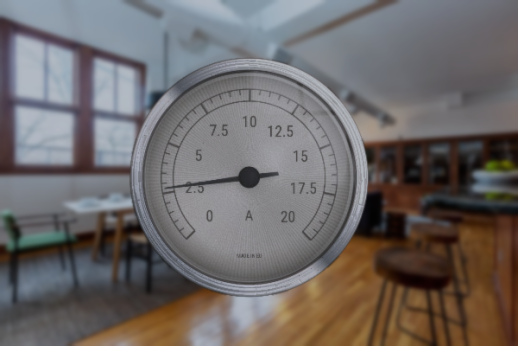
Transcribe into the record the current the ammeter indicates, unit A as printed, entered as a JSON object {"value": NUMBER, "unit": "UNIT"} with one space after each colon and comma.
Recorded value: {"value": 2.75, "unit": "A"}
